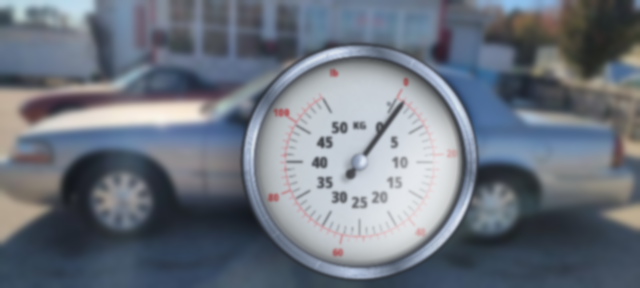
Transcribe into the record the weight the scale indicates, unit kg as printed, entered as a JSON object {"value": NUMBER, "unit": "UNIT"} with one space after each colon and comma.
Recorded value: {"value": 1, "unit": "kg"}
